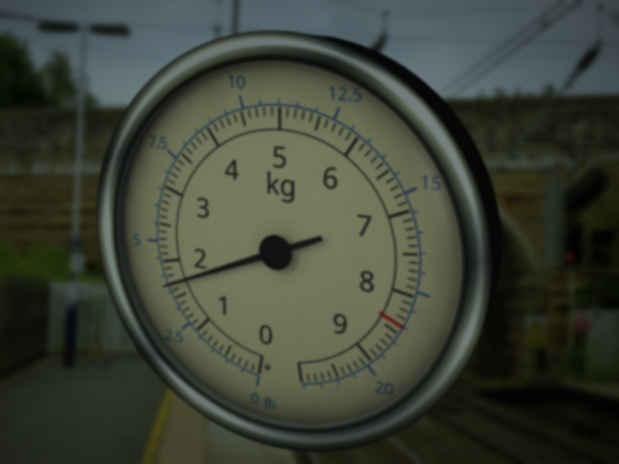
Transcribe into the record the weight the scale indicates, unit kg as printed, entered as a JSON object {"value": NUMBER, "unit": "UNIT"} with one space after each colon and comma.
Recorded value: {"value": 1.7, "unit": "kg"}
